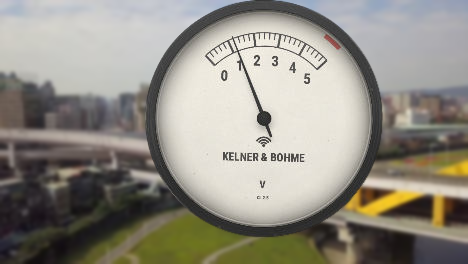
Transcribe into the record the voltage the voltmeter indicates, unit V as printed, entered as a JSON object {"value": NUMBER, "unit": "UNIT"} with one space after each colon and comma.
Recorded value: {"value": 1.2, "unit": "V"}
